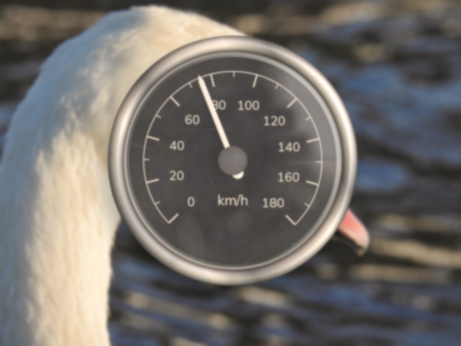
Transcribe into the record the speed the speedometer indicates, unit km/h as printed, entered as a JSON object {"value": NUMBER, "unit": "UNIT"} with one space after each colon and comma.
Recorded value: {"value": 75, "unit": "km/h"}
